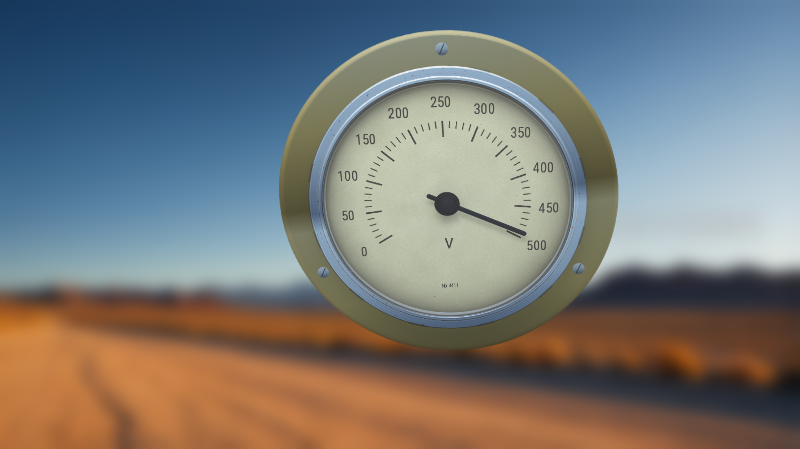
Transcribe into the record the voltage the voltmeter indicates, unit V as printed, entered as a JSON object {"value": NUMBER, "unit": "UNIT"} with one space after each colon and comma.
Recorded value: {"value": 490, "unit": "V"}
